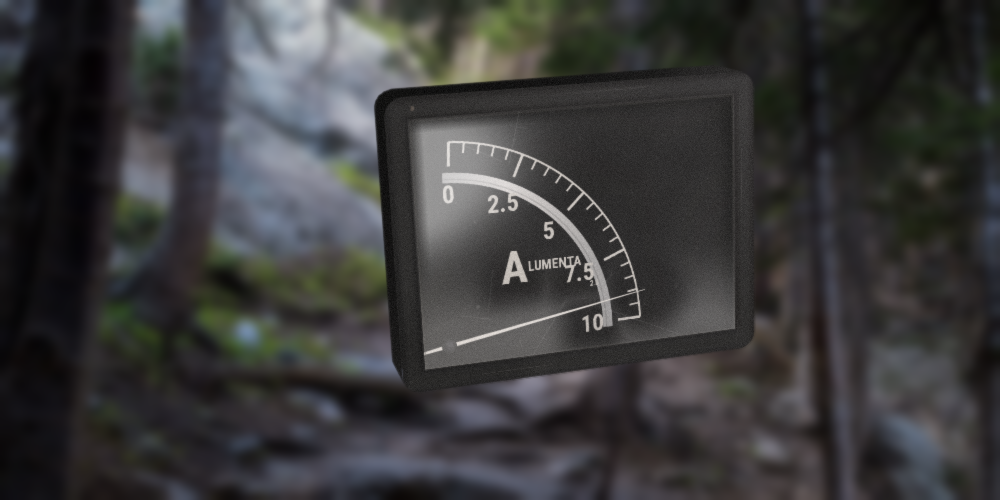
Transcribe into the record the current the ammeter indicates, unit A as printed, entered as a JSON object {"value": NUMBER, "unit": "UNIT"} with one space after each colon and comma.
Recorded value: {"value": 9, "unit": "A"}
